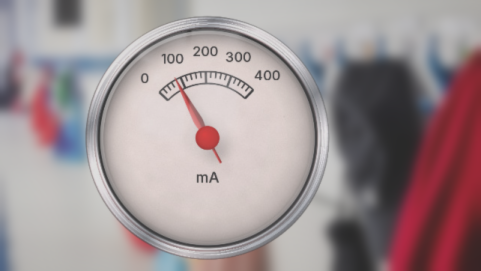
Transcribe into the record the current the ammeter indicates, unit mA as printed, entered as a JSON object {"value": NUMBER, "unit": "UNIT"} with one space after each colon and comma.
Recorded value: {"value": 80, "unit": "mA"}
